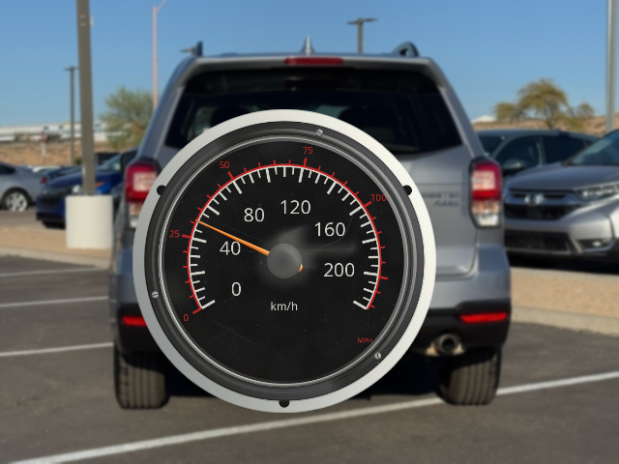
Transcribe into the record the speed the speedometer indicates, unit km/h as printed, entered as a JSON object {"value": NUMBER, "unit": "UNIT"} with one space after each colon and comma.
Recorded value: {"value": 50, "unit": "km/h"}
